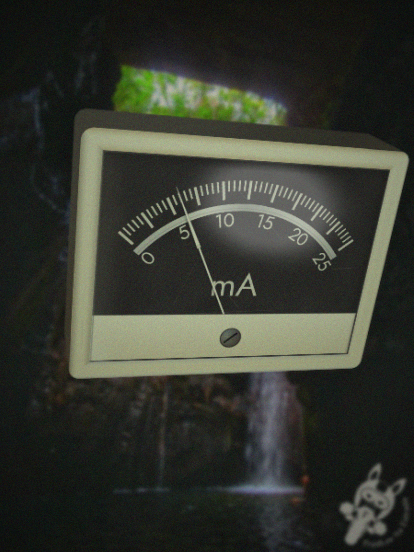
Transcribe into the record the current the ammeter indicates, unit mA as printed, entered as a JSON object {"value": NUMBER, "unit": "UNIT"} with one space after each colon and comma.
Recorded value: {"value": 6, "unit": "mA"}
